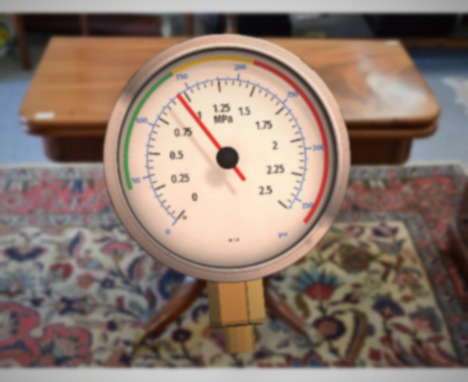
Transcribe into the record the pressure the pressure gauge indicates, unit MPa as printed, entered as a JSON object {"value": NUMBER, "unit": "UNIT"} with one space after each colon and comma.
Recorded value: {"value": 0.95, "unit": "MPa"}
